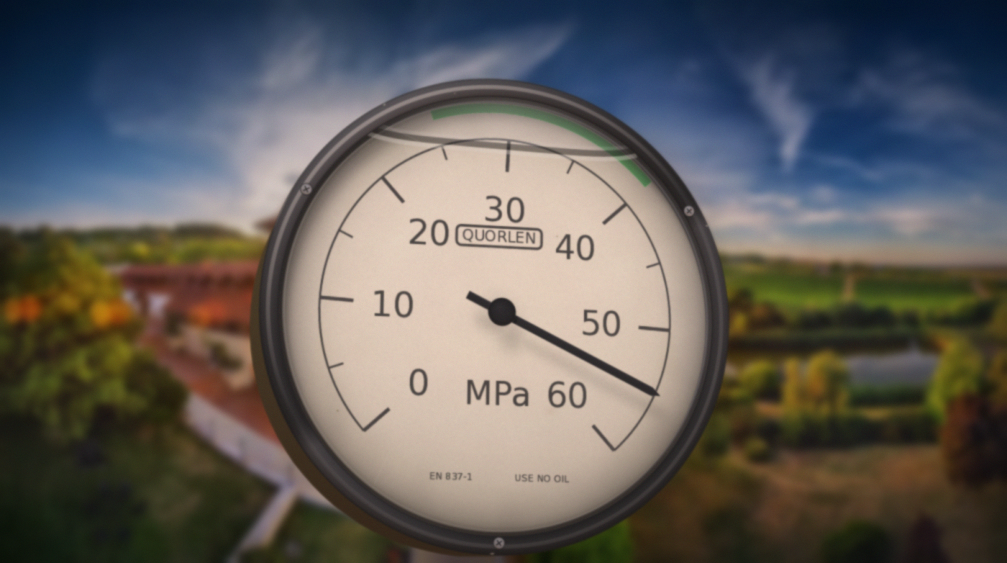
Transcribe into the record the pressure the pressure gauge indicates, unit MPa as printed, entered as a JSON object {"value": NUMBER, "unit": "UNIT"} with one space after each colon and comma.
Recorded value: {"value": 55, "unit": "MPa"}
